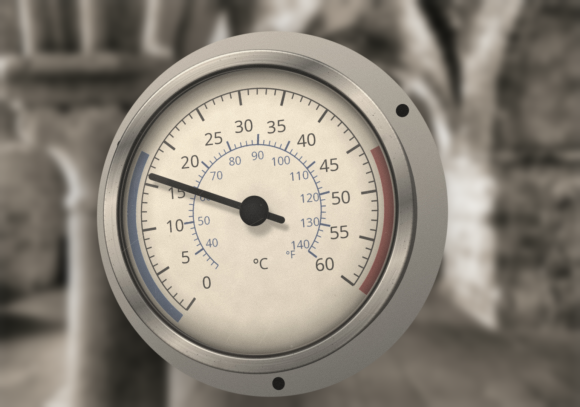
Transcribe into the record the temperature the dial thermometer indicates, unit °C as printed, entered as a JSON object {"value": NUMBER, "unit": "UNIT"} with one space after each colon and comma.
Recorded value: {"value": 16, "unit": "°C"}
